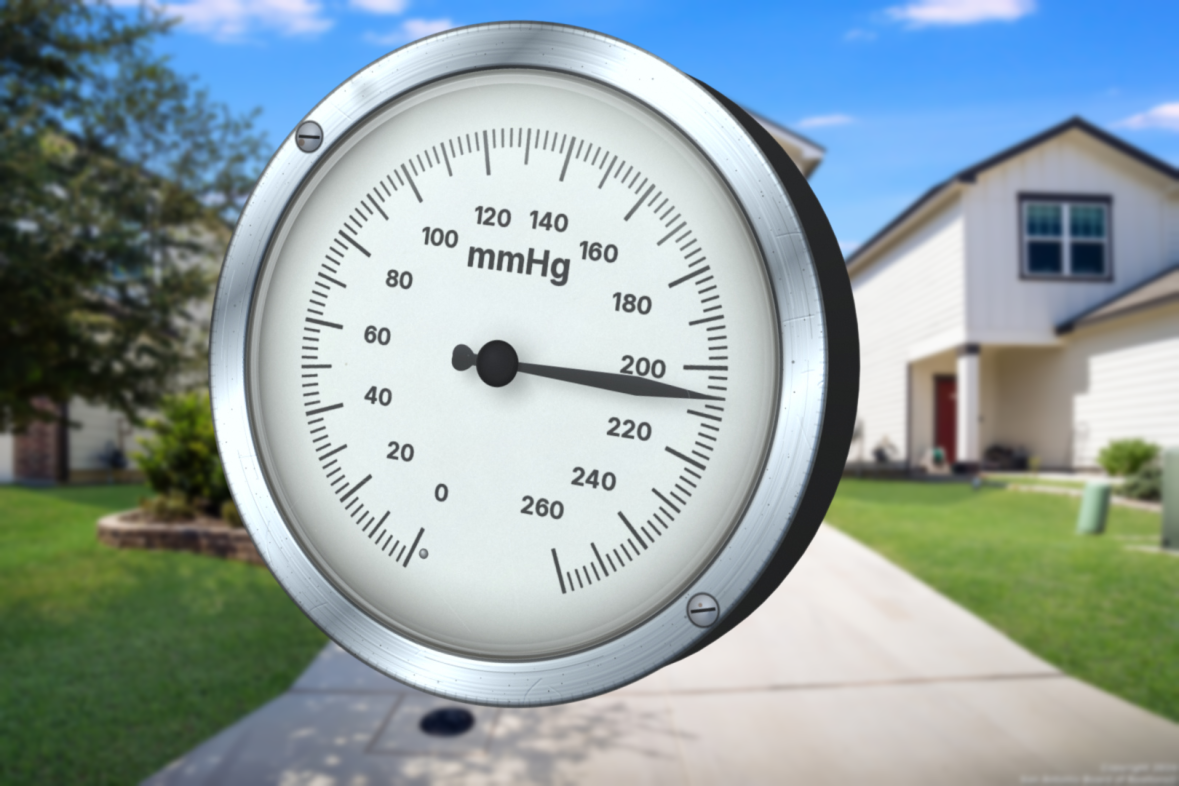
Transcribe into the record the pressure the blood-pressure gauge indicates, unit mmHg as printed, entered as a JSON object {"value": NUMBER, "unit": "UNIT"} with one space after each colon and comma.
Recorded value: {"value": 206, "unit": "mmHg"}
